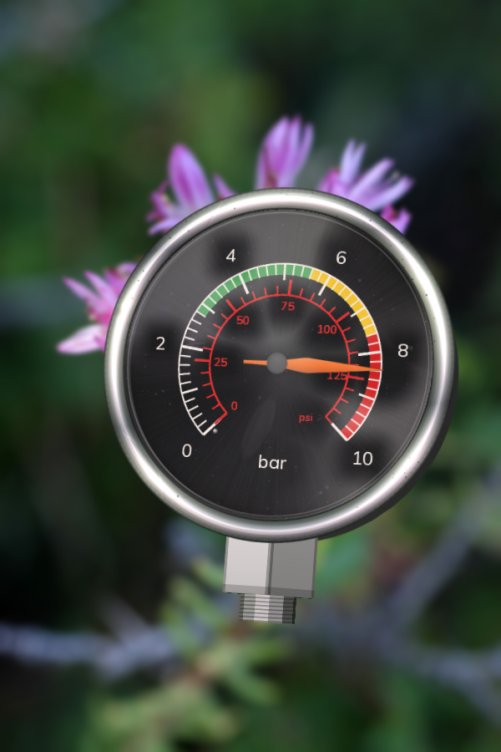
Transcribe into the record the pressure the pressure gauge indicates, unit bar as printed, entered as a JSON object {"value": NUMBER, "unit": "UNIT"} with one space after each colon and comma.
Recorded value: {"value": 8.4, "unit": "bar"}
